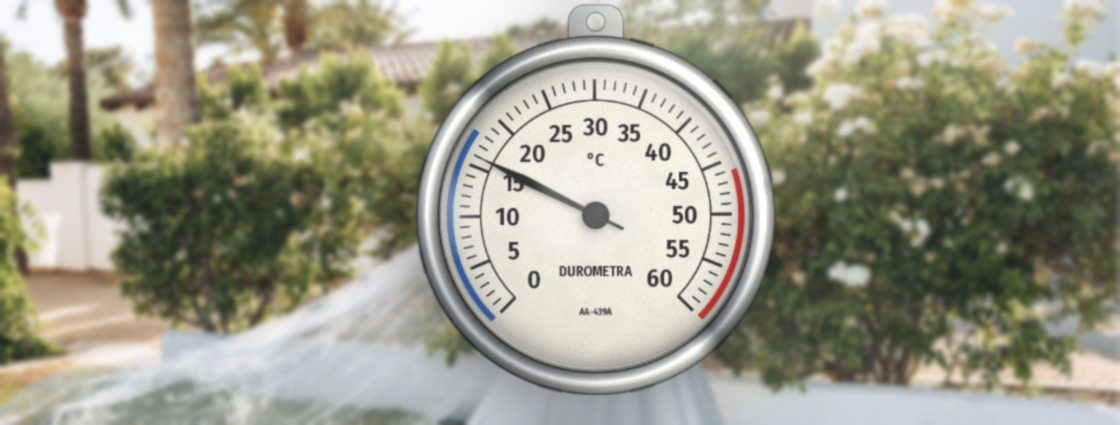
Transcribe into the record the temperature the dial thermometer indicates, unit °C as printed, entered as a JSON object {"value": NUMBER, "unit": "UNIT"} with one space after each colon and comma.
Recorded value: {"value": 16, "unit": "°C"}
